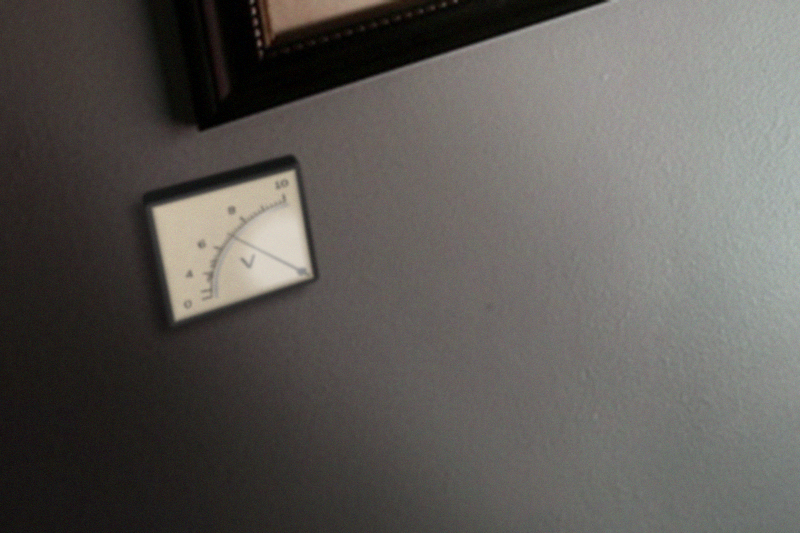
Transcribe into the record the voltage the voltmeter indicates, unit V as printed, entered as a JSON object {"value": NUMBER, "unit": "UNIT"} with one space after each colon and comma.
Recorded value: {"value": 7, "unit": "V"}
